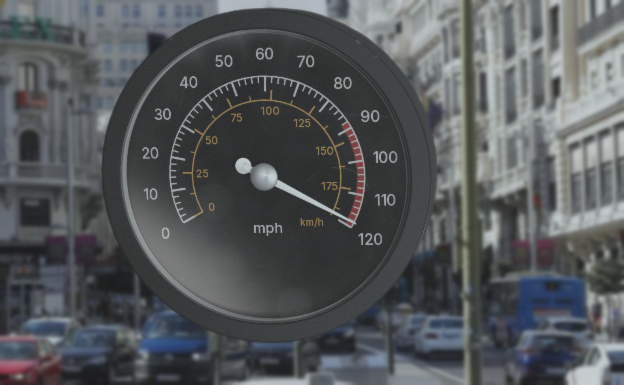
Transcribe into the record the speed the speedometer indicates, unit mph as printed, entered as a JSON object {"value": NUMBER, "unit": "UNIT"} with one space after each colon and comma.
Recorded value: {"value": 118, "unit": "mph"}
